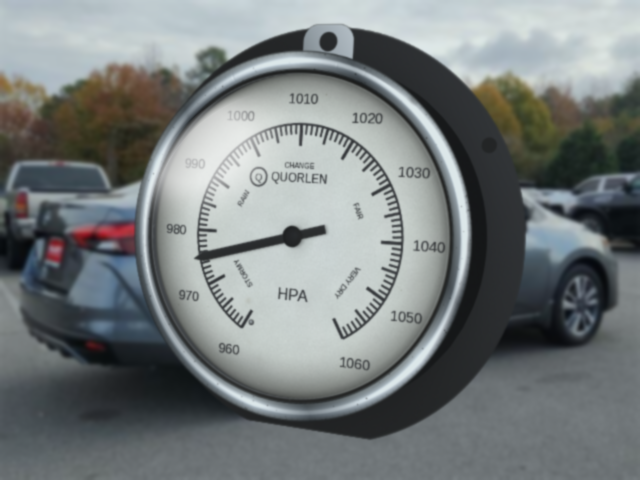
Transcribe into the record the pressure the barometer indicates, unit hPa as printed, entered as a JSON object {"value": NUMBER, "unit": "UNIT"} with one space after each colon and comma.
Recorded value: {"value": 975, "unit": "hPa"}
